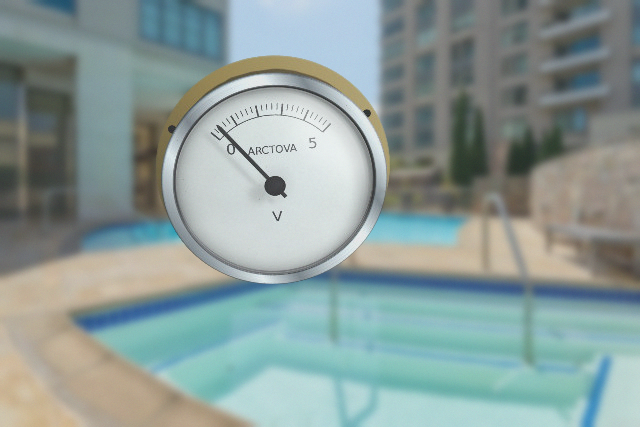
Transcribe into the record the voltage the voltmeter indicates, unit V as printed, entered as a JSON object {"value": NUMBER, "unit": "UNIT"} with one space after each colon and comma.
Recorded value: {"value": 0.4, "unit": "V"}
